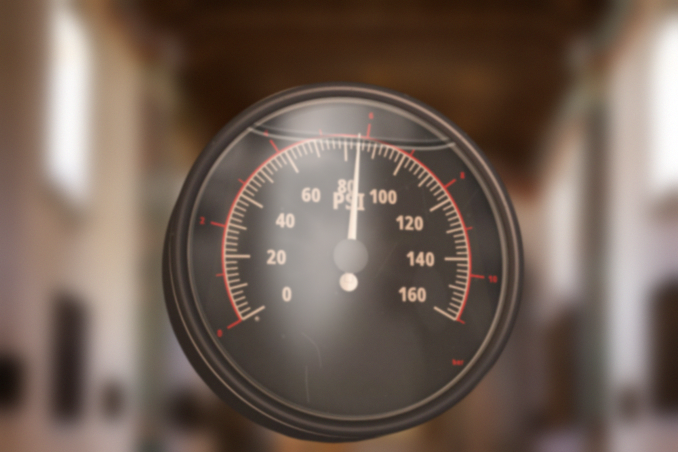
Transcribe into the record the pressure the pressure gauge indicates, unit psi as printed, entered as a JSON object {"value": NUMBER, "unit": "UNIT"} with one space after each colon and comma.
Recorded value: {"value": 84, "unit": "psi"}
